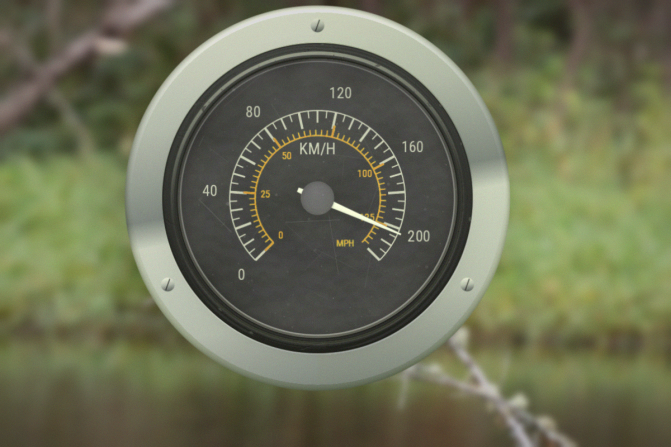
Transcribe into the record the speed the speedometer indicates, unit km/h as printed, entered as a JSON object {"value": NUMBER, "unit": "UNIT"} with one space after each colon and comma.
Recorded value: {"value": 202.5, "unit": "km/h"}
